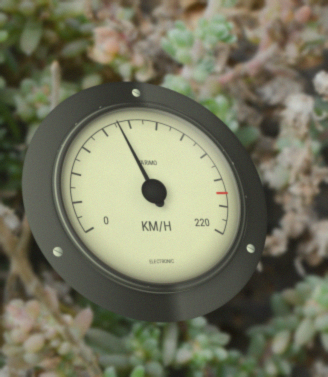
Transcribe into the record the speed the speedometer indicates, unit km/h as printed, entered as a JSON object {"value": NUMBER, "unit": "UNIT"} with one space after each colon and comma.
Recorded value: {"value": 90, "unit": "km/h"}
